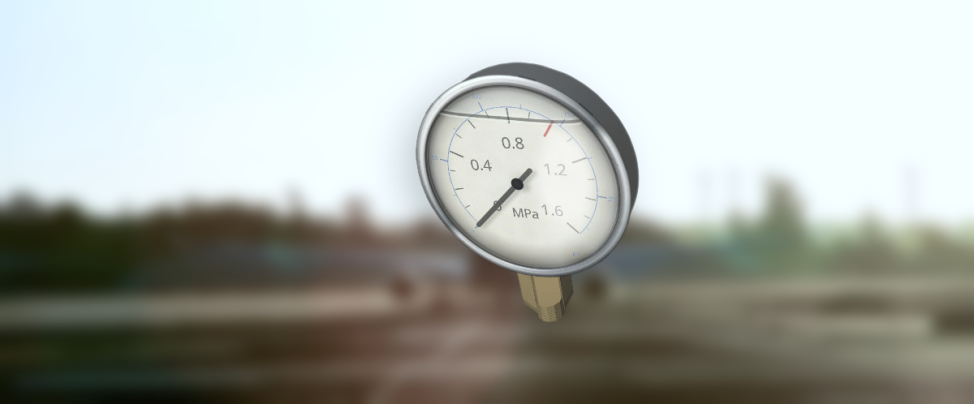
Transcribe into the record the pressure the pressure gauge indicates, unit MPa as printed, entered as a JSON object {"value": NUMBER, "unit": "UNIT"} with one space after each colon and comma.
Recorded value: {"value": 0, "unit": "MPa"}
